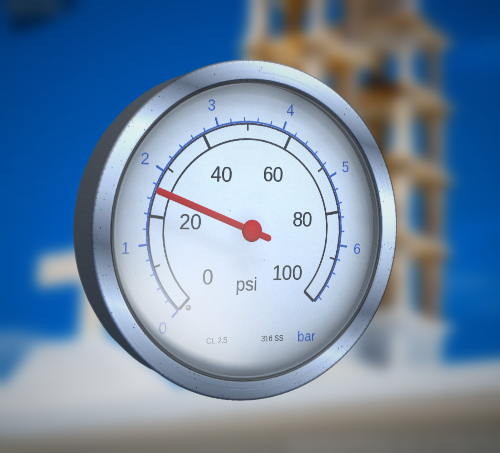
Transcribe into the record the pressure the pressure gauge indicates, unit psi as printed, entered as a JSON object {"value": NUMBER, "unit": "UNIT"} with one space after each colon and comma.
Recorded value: {"value": 25, "unit": "psi"}
